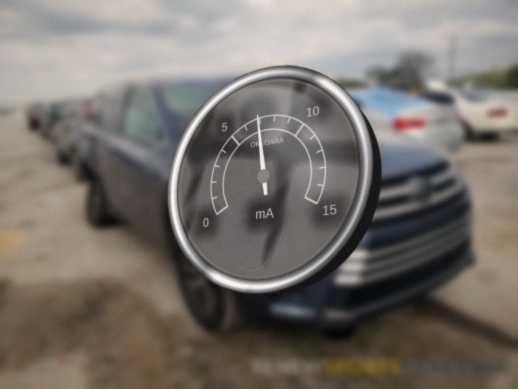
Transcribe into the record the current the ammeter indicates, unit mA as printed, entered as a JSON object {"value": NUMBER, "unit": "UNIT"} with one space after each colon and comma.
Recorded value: {"value": 7, "unit": "mA"}
